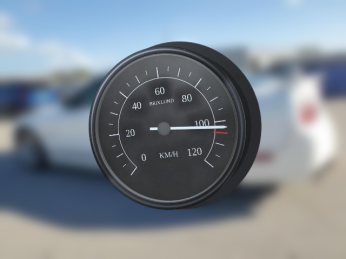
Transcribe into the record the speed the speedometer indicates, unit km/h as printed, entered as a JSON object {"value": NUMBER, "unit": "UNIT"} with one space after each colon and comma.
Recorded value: {"value": 102.5, "unit": "km/h"}
